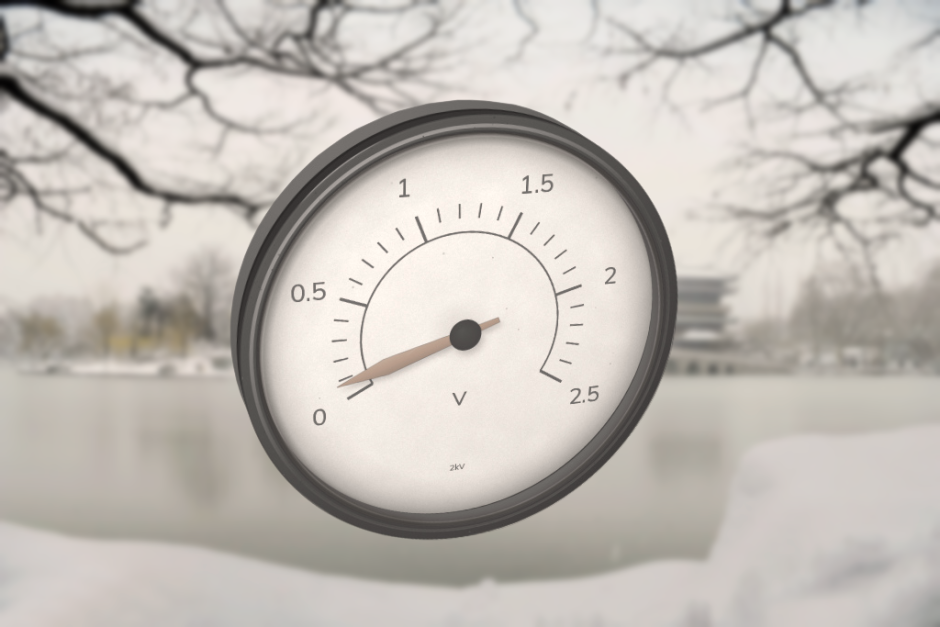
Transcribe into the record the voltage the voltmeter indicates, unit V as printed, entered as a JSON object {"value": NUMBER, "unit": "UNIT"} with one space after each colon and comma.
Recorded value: {"value": 0.1, "unit": "V"}
